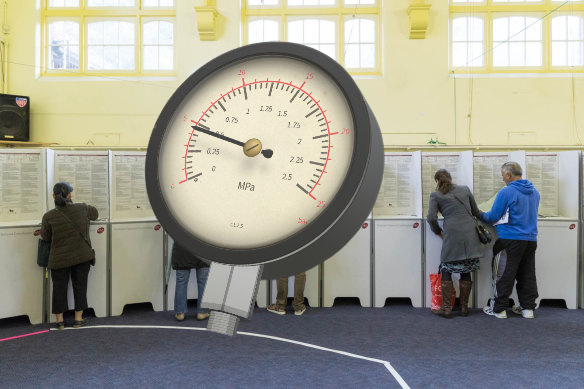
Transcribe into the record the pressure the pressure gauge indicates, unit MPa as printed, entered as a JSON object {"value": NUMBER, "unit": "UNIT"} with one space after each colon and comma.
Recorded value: {"value": 0.45, "unit": "MPa"}
